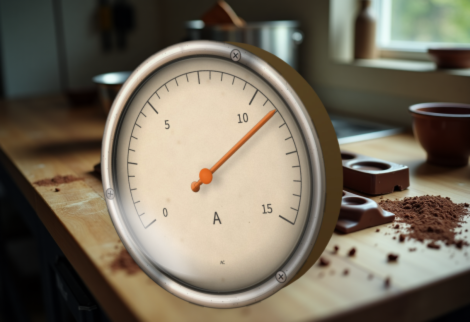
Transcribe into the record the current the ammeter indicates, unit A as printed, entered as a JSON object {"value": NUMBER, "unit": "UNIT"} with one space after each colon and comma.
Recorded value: {"value": 11, "unit": "A"}
